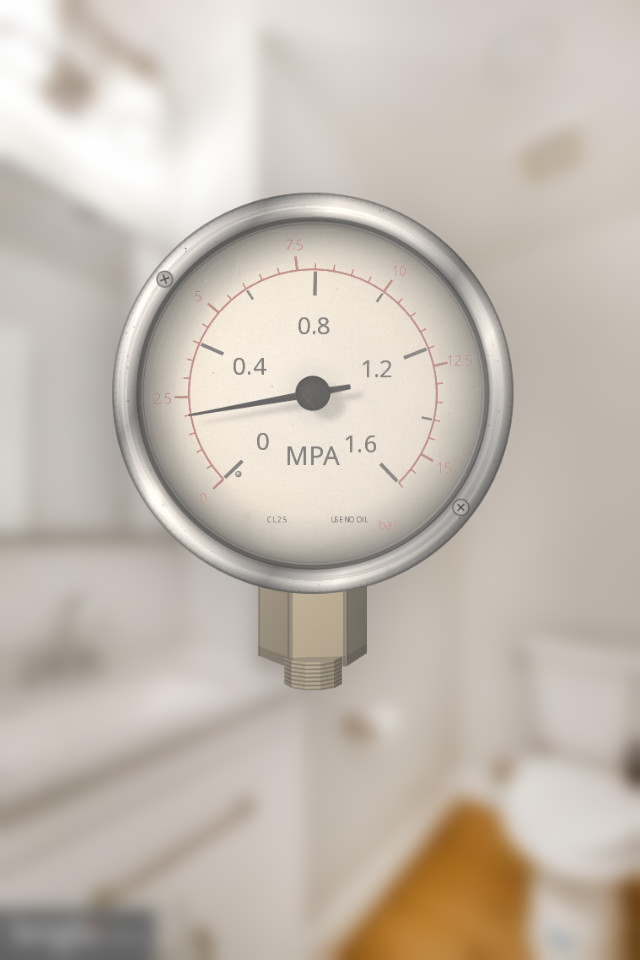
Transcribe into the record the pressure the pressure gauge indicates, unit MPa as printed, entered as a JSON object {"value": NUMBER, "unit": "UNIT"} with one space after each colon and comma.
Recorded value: {"value": 0.2, "unit": "MPa"}
